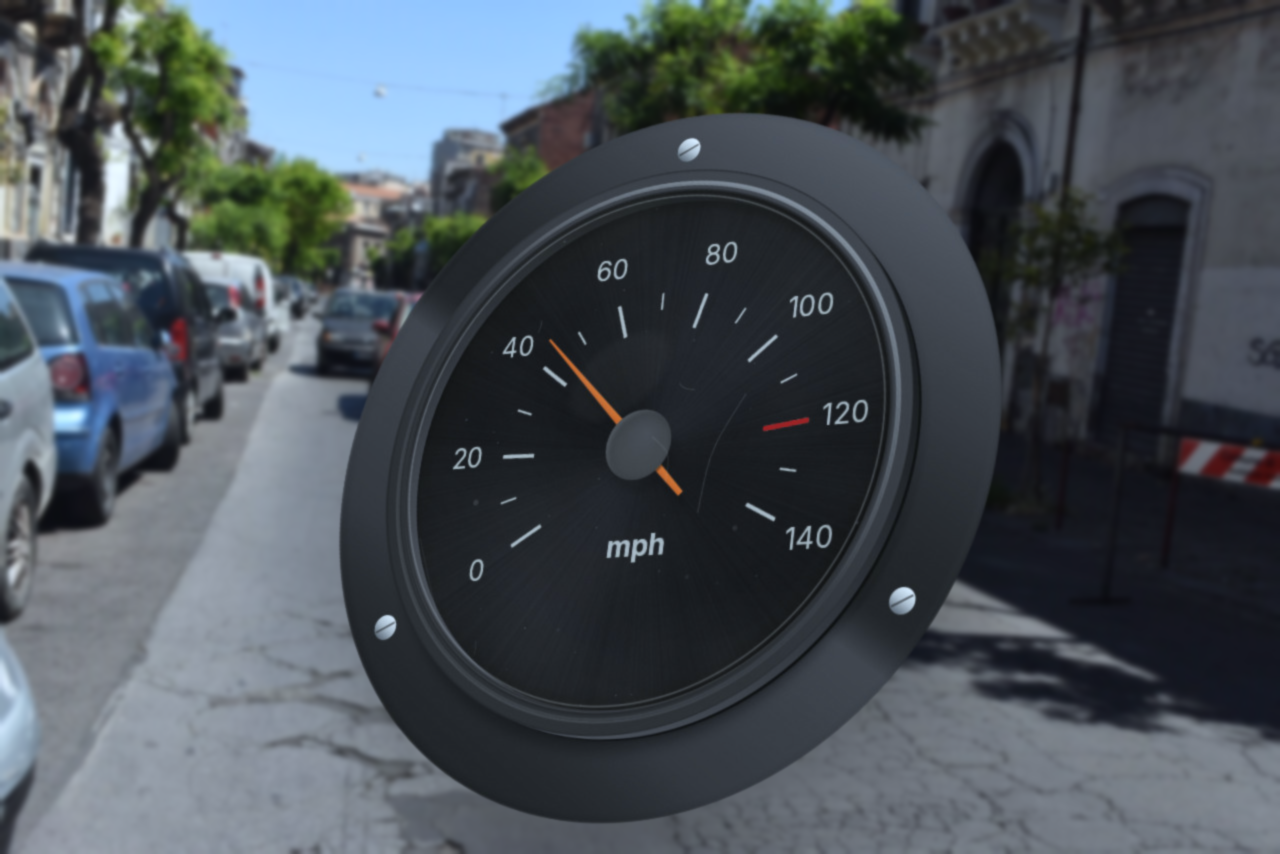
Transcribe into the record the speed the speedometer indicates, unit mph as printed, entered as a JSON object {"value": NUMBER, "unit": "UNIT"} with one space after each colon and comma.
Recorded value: {"value": 45, "unit": "mph"}
